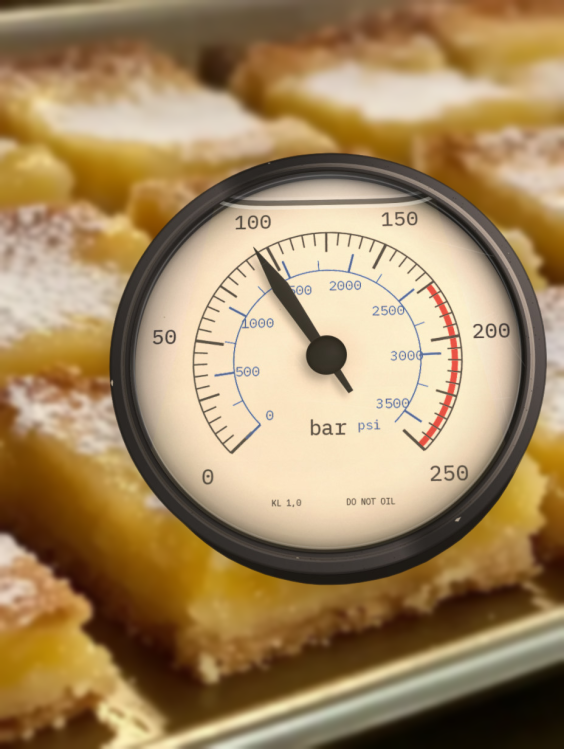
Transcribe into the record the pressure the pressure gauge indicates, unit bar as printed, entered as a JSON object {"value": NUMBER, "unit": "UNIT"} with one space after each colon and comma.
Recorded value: {"value": 95, "unit": "bar"}
